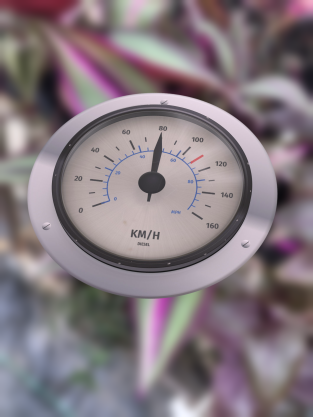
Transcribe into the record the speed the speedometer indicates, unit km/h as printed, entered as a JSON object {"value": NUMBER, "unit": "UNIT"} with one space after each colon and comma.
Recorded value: {"value": 80, "unit": "km/h"}
